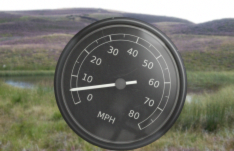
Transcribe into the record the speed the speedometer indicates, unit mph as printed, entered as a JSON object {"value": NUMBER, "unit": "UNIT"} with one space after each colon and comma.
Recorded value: {"value": 5, "unit": "mph"}
